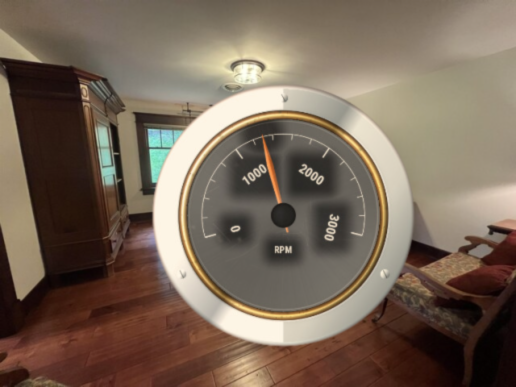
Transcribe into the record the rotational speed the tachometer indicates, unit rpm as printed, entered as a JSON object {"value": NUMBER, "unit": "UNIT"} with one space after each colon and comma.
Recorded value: {"value": 1300, "unit": "rpm"}
